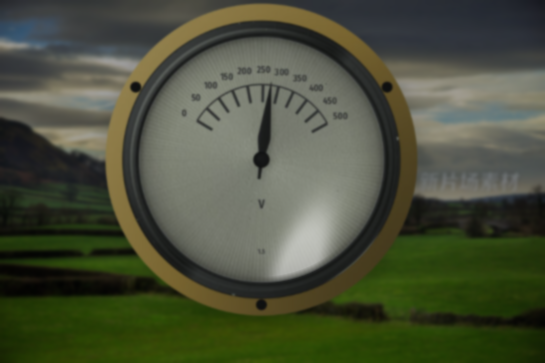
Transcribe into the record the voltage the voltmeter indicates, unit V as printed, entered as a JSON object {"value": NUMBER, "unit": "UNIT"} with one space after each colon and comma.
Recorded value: {"value": 275, "unit": "V"}
